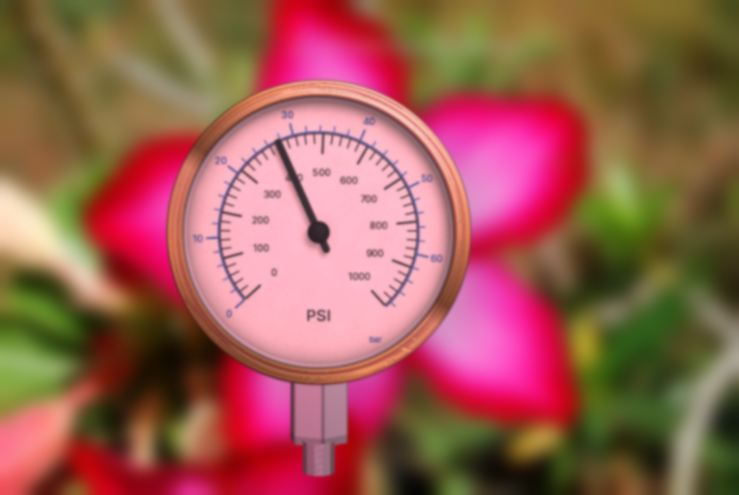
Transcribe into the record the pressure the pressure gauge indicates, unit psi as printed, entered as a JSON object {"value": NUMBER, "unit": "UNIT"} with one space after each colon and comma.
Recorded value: {"value": 400, "unit": "psi"}
